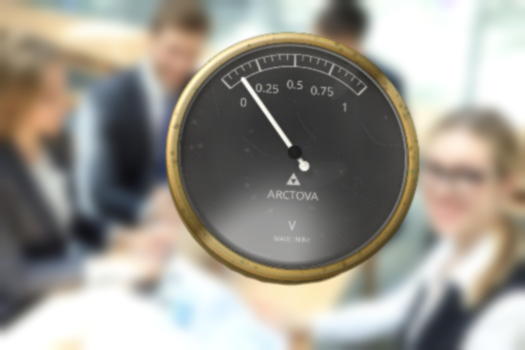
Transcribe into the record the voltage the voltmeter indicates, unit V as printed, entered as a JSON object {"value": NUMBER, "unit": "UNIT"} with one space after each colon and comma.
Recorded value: {"value": 0.1, "unit": "V"}
